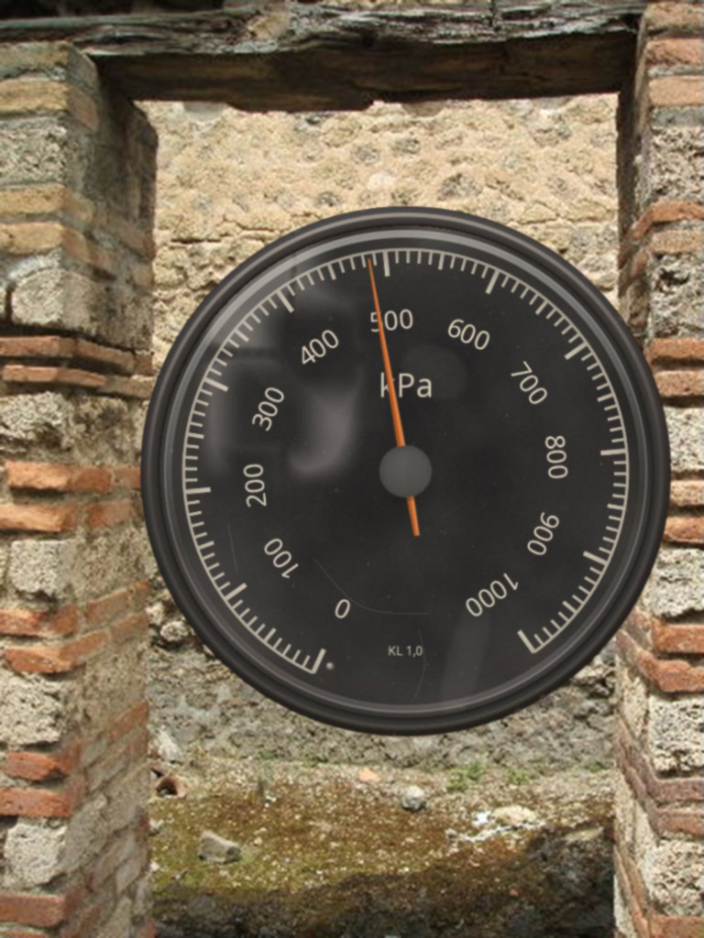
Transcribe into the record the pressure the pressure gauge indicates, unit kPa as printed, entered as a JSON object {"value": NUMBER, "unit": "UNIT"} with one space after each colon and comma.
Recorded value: {"value": 485, "unit": "kPa"}
